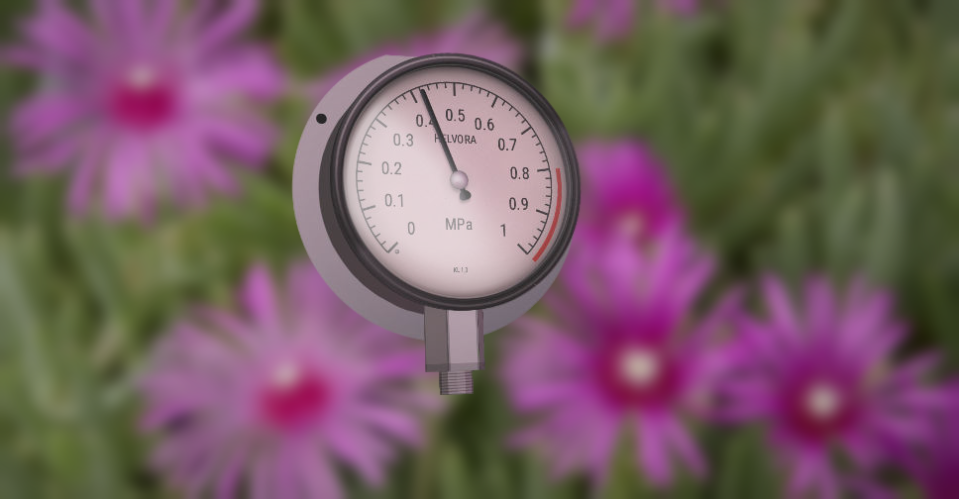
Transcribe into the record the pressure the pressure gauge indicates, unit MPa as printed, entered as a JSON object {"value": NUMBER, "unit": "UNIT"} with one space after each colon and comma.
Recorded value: {"value": 0.42, "unit": "MPa"}
